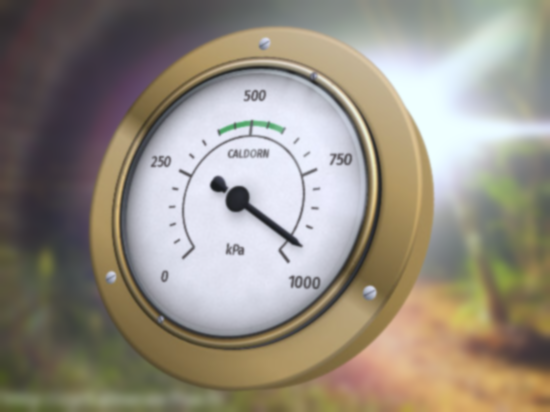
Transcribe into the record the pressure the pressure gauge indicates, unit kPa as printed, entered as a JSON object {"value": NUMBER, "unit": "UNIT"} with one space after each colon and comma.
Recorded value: {"value": 950, "unit": "kPa"}
